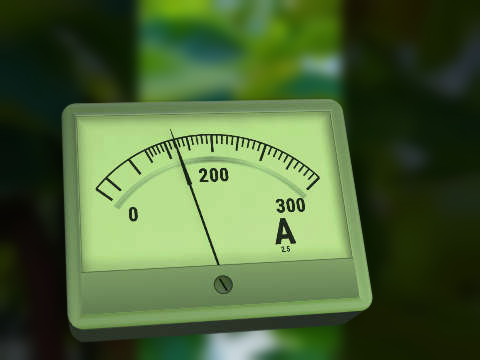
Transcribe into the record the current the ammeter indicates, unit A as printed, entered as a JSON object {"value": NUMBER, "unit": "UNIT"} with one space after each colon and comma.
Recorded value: {"value": 160, "unit": "A"}
